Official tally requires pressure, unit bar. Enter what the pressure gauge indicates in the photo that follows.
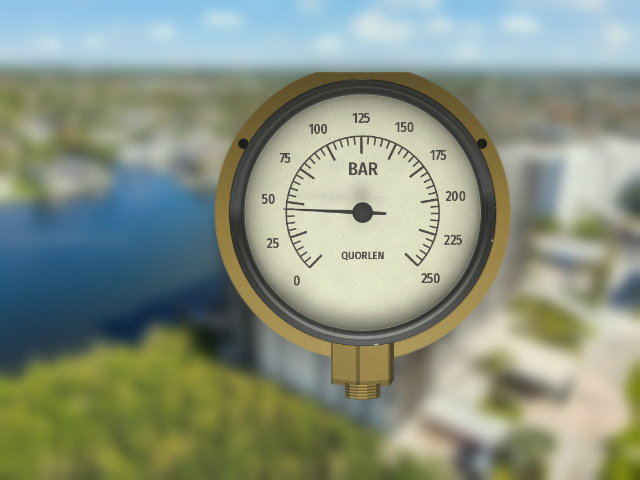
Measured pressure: 45 bar
